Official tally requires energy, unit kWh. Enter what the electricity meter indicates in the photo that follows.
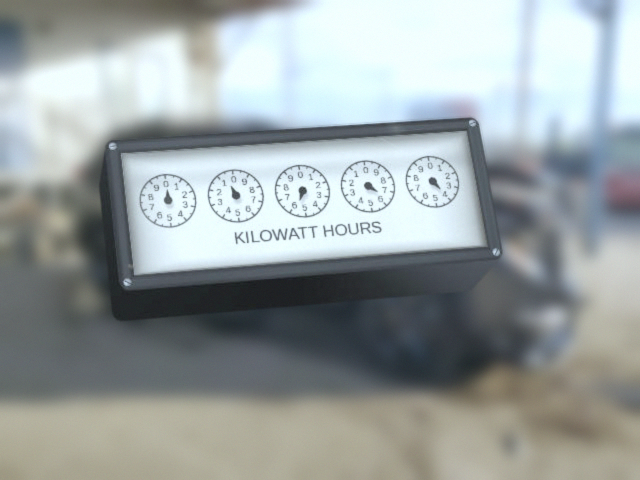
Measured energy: 564 kWh
